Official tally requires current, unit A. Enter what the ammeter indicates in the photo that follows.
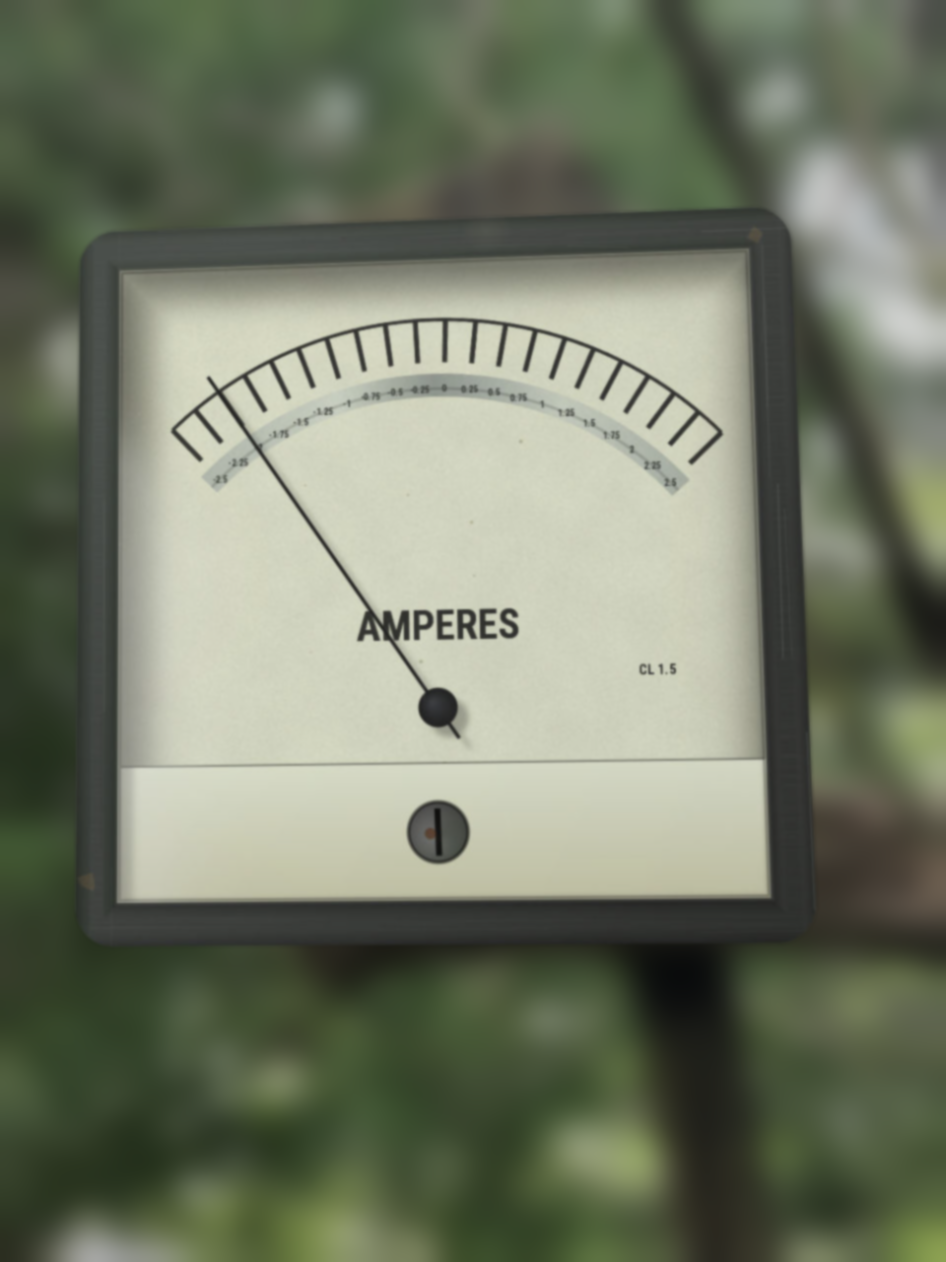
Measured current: -2 A
